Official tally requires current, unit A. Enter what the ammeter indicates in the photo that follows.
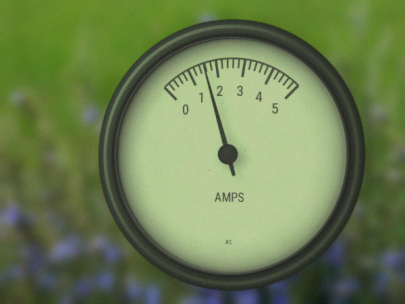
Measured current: 1.6 A
